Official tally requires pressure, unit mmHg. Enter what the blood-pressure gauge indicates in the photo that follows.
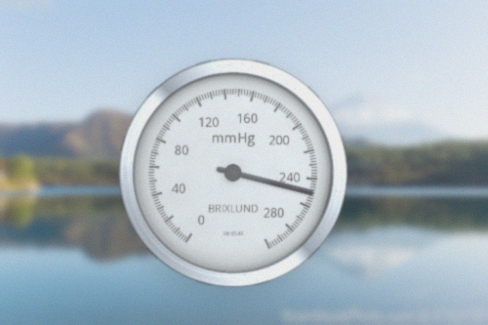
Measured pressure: 250 mmHg
